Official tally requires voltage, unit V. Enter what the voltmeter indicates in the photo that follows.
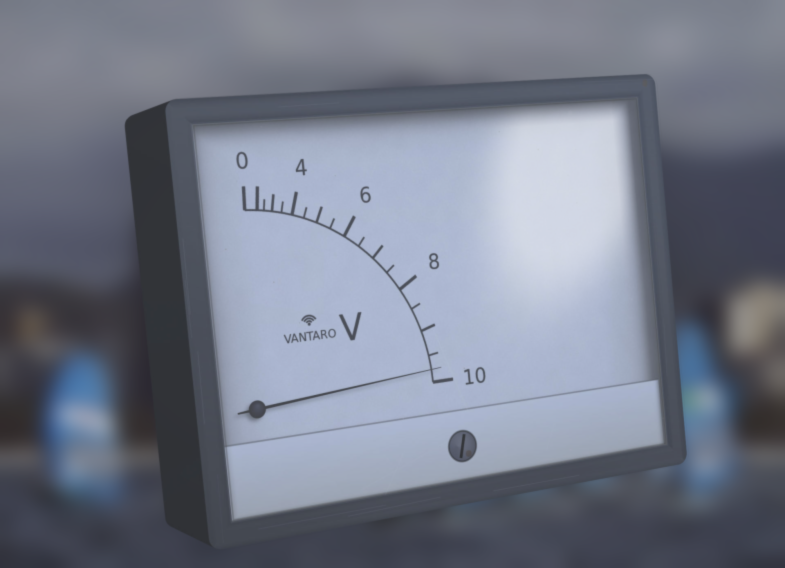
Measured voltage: 9.75 V
